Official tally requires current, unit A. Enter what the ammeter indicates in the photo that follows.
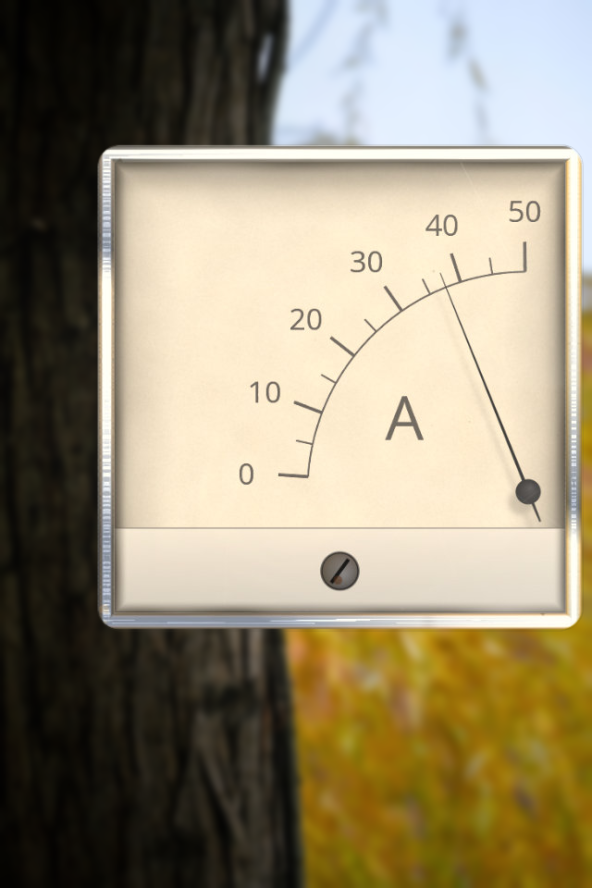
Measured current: 37.5 A
